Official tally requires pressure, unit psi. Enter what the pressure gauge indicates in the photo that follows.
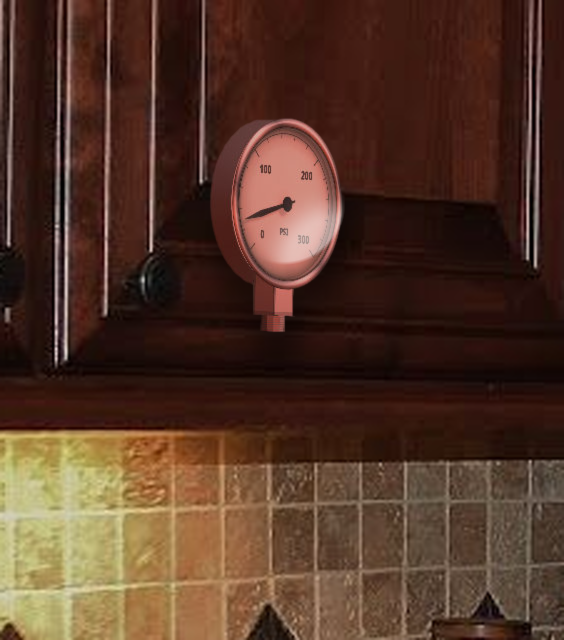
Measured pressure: 30 psi
